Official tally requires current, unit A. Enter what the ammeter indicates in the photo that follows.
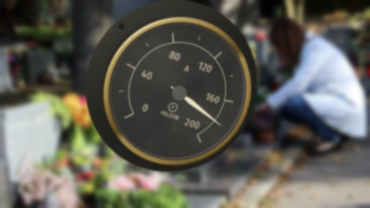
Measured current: 180 A
